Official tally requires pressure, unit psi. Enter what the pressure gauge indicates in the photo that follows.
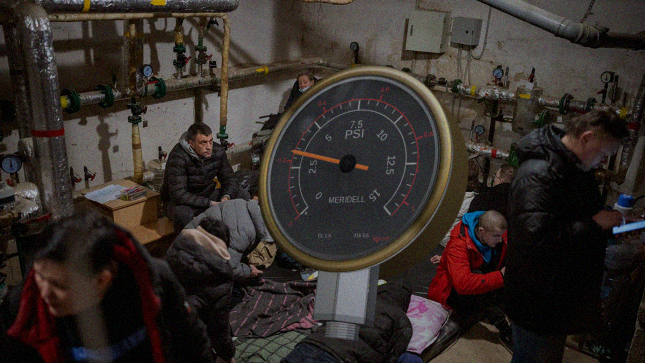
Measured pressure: 3.25 psi
